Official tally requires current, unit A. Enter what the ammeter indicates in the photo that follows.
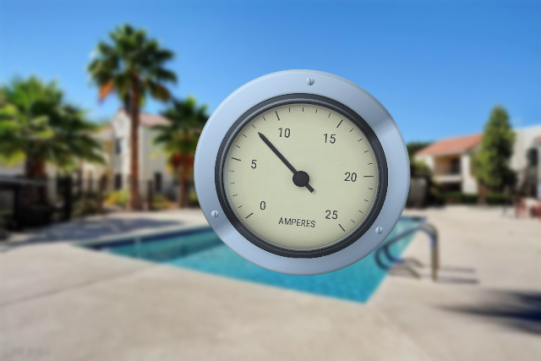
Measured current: 8 A
